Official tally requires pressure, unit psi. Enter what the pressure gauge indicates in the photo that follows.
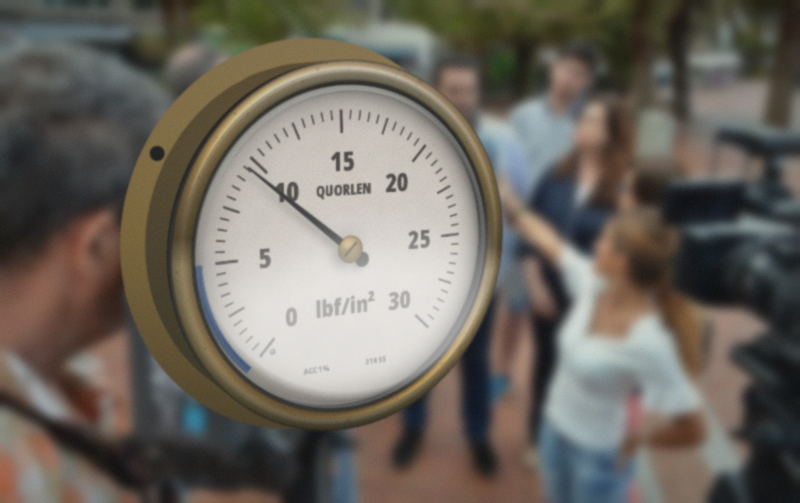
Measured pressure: 9.5 psi
